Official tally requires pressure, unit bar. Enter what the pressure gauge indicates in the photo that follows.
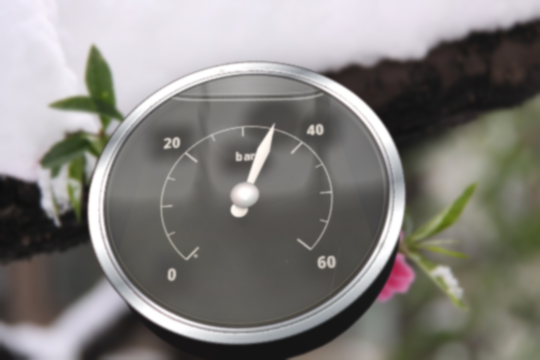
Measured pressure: 35 bar
